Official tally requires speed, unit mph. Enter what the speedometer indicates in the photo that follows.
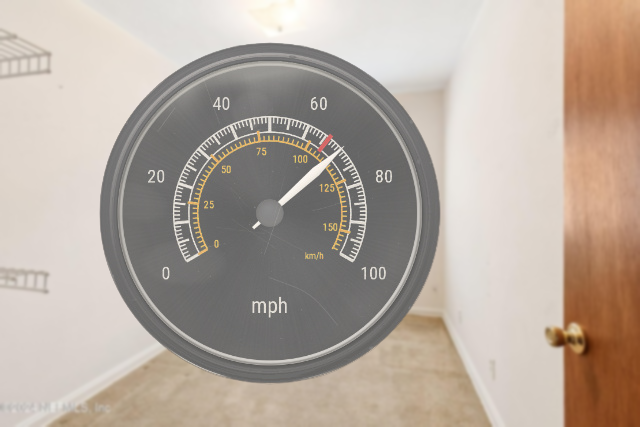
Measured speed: 70 mph
